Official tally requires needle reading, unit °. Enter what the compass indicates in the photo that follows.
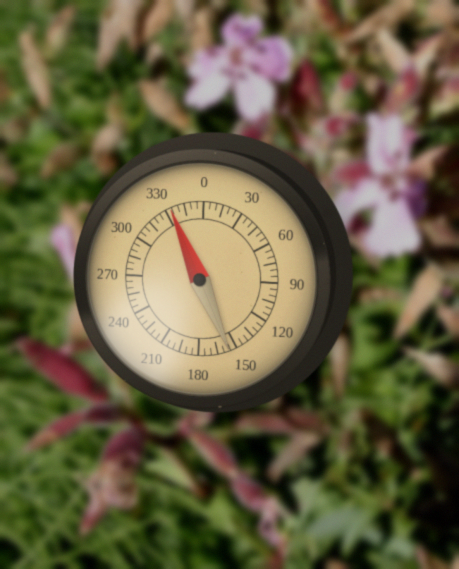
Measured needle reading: 335 °
